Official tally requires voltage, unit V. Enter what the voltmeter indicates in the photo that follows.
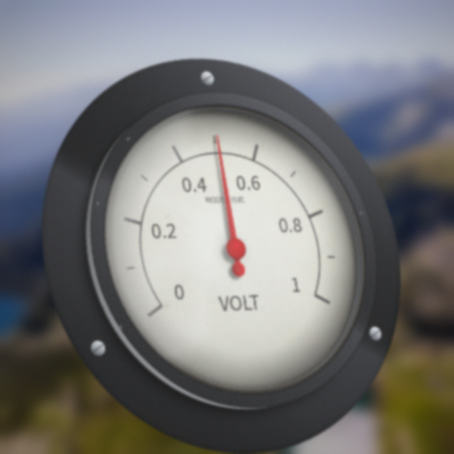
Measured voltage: 0.5 V
